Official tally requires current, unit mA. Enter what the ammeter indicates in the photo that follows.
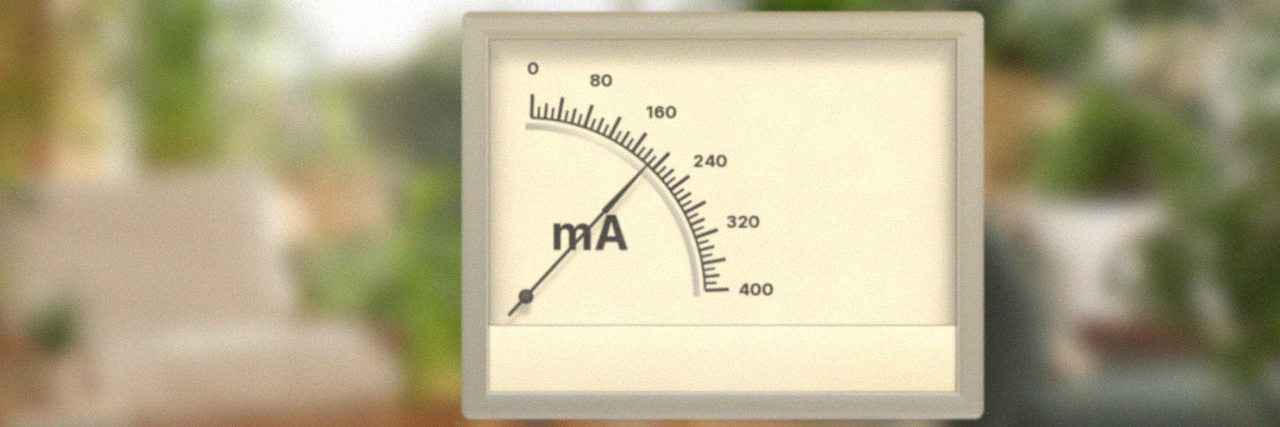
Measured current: 190 mA
